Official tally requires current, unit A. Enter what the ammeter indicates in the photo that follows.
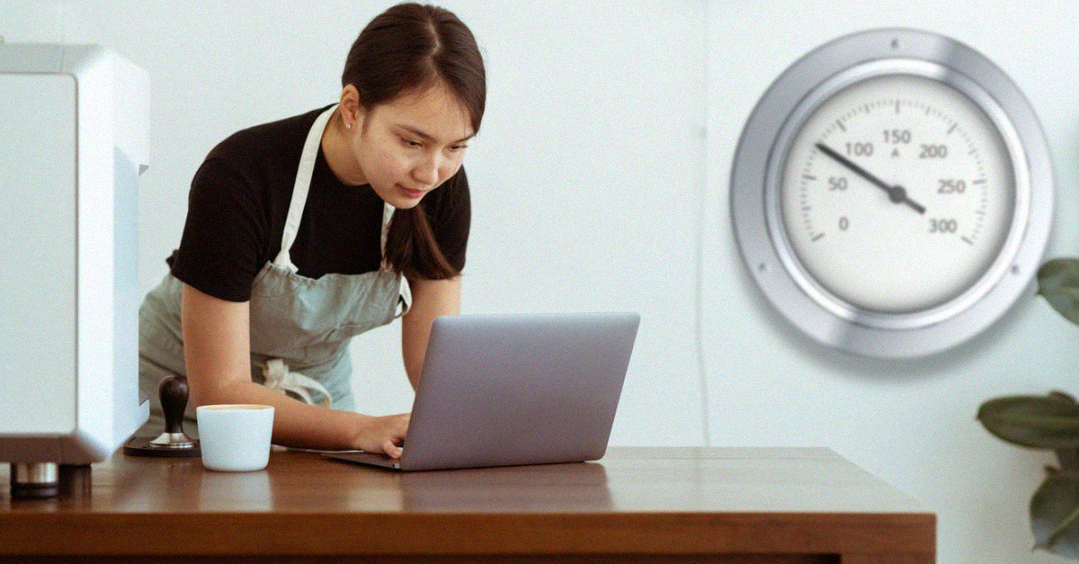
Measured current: 75 A
